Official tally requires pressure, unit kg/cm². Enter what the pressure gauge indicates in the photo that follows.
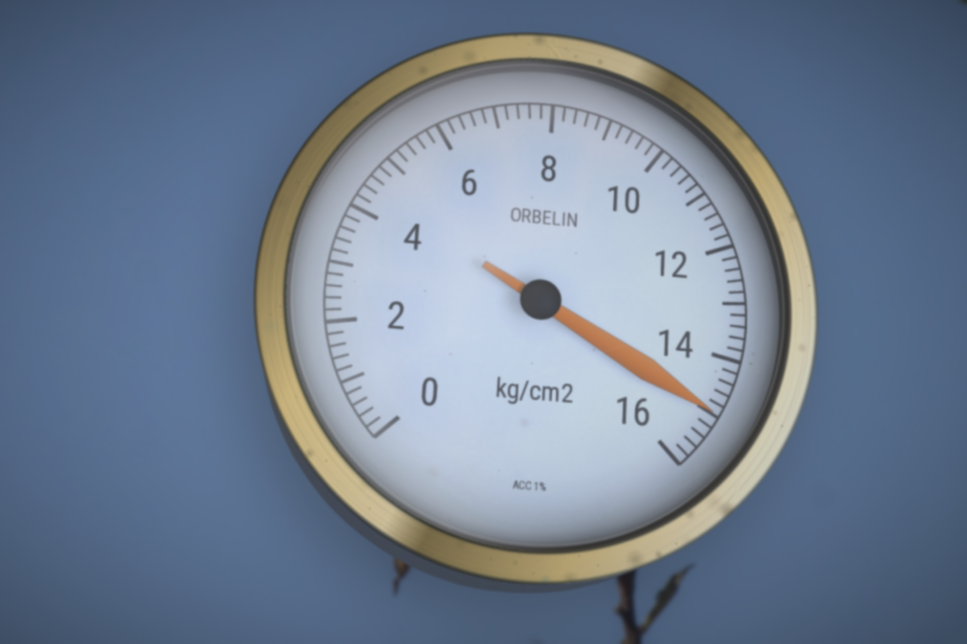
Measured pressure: 15 kg/cm²
